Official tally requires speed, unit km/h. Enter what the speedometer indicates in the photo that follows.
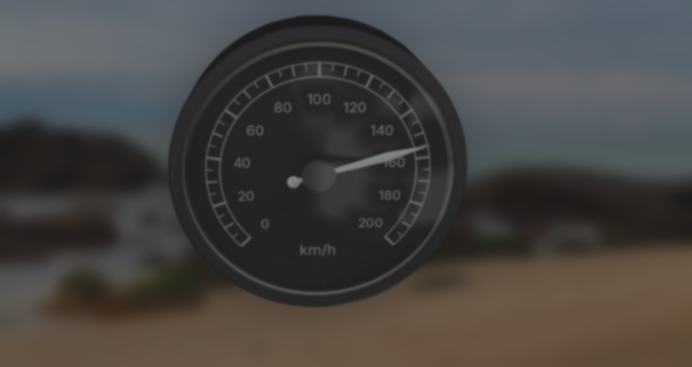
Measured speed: 155 km/h
